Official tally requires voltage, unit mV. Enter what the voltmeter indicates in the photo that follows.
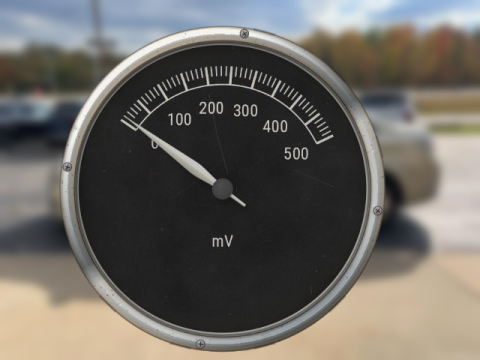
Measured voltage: 10 mV
